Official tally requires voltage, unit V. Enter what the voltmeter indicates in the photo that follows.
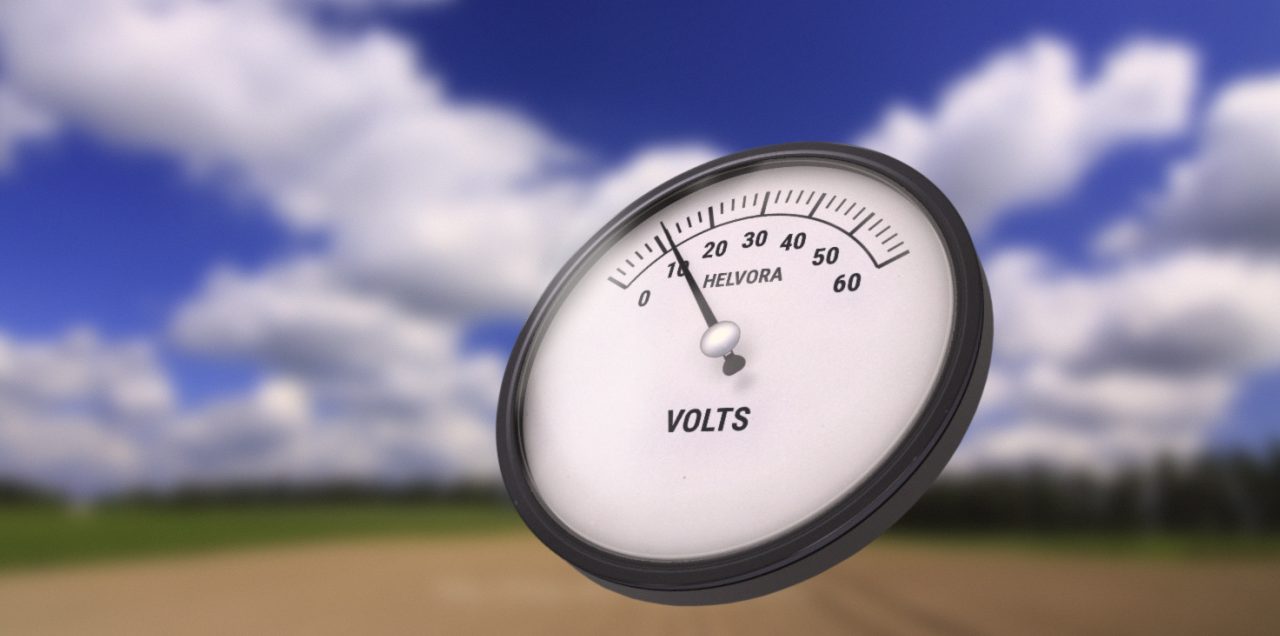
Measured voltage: 12 V
